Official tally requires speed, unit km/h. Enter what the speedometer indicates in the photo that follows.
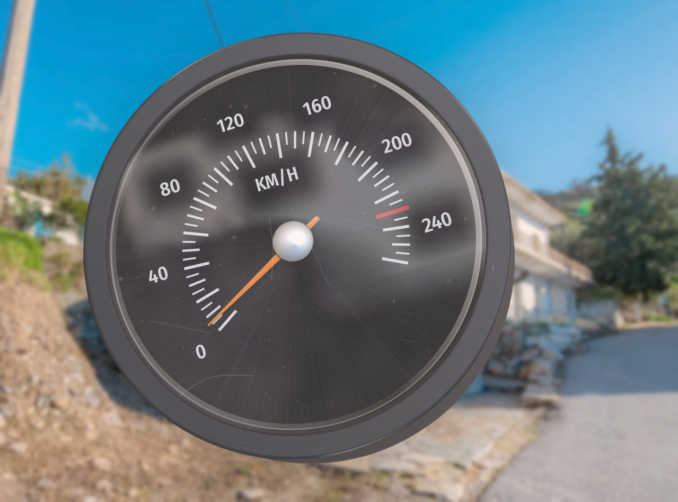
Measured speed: 5 km/h
